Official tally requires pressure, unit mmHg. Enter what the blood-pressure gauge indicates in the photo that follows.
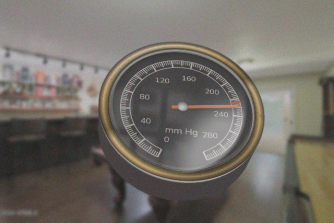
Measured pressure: 230 mmHg
